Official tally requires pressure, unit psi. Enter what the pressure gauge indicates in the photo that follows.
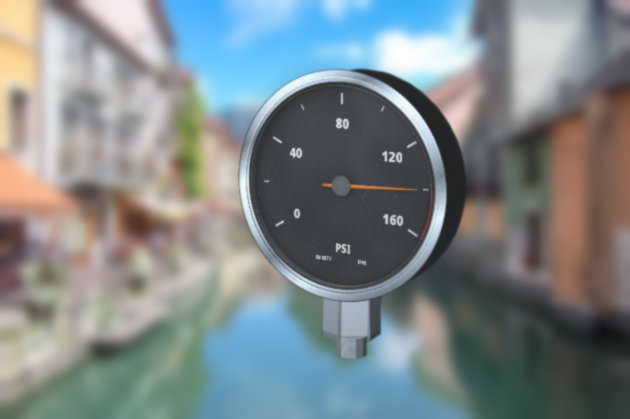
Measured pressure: 140 psi
